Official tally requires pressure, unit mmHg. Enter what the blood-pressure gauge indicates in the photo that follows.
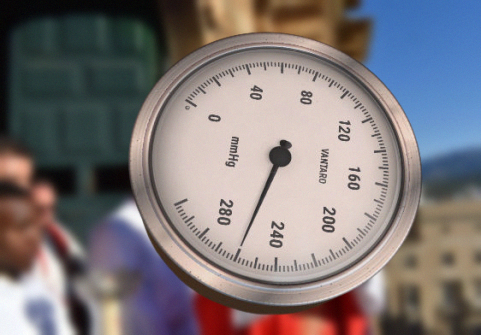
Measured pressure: 260 mmHg
